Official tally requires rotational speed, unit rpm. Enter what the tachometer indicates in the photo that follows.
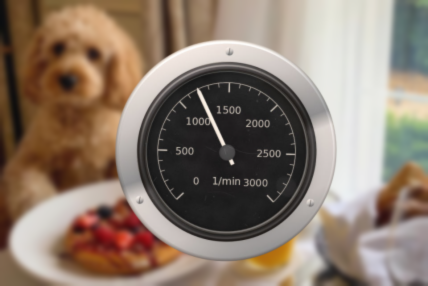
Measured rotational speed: 1200 rpm
